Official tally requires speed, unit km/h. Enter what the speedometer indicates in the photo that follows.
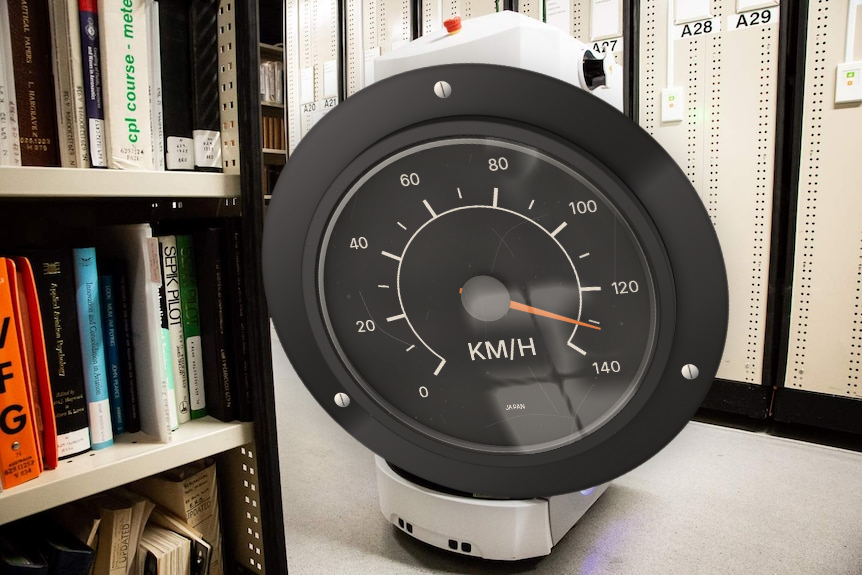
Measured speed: 130 km/h
